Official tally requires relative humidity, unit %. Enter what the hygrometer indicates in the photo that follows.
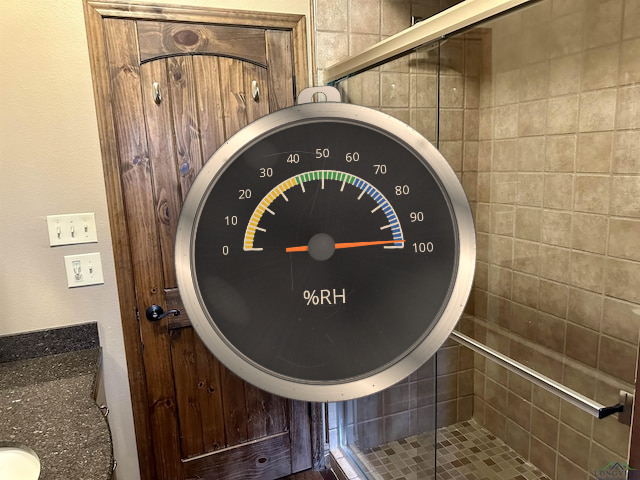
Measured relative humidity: 98 %
